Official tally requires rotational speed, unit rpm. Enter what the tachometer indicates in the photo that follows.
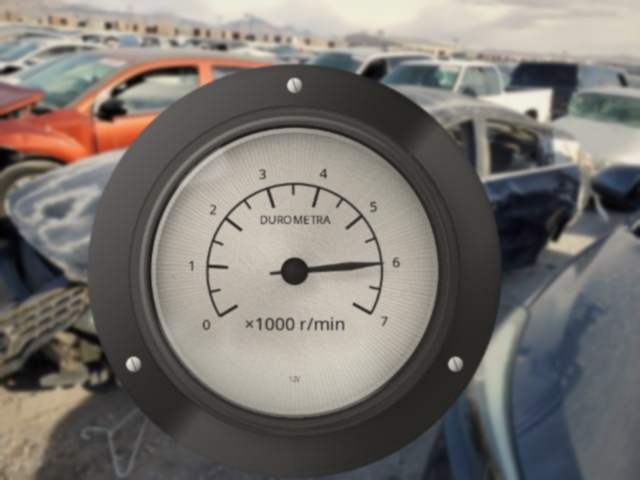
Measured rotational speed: 6000 rpm
